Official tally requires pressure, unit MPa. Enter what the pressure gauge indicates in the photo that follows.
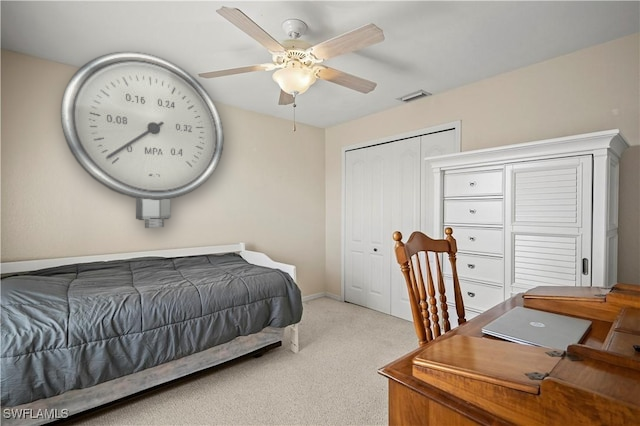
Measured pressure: 0.01 MPa
